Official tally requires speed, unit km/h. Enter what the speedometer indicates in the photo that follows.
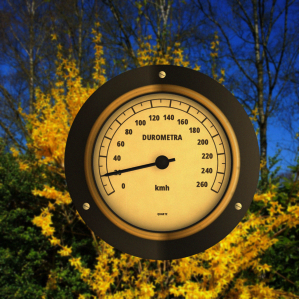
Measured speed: 20 km/h
